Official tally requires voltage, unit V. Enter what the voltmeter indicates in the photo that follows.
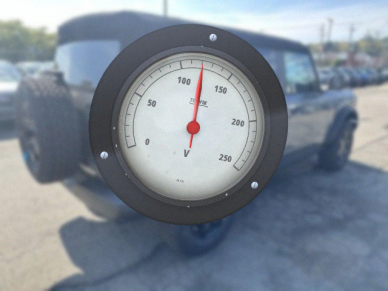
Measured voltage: 120 V
